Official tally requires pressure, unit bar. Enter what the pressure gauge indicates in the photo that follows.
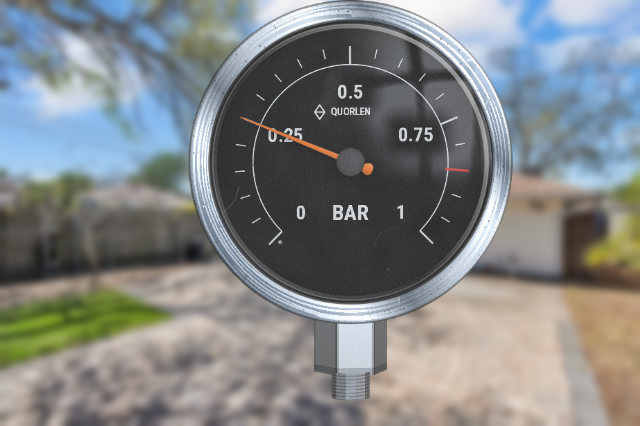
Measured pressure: 0.25 bar
